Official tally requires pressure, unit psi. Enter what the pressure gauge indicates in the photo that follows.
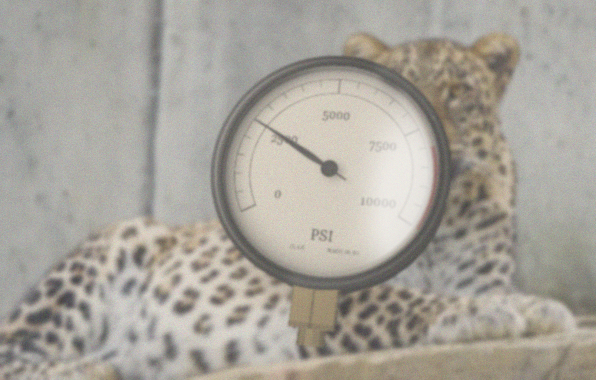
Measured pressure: 2500 psi
